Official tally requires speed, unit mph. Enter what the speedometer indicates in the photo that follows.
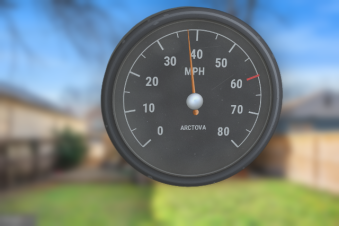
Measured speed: 37.5 mph
